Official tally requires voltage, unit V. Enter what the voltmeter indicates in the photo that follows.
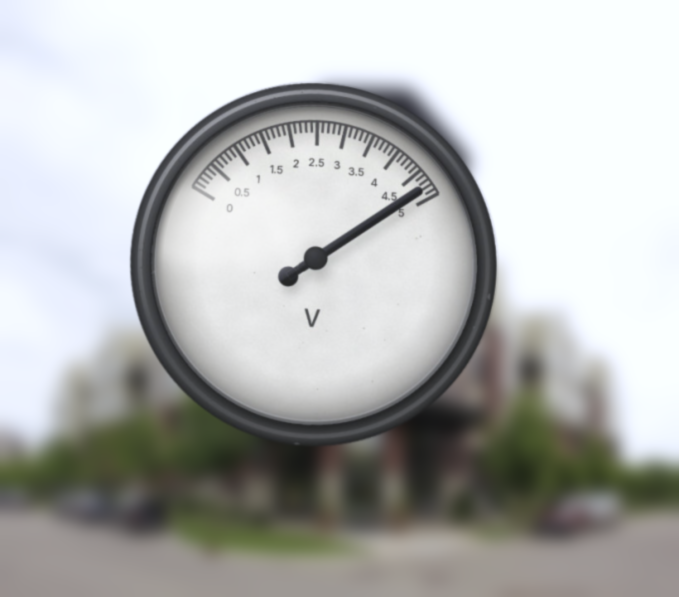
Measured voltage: 4.8 V
